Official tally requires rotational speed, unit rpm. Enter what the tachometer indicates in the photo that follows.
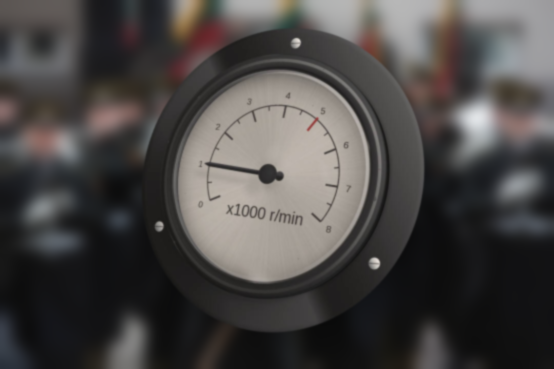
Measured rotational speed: 1000 rpm
